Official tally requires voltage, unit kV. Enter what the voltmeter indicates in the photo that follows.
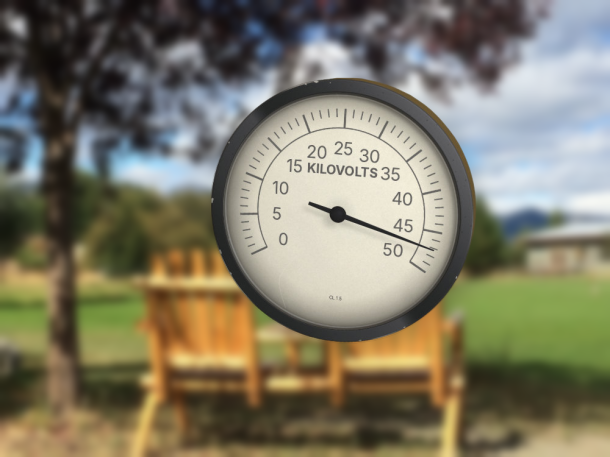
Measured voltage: 47 kV
